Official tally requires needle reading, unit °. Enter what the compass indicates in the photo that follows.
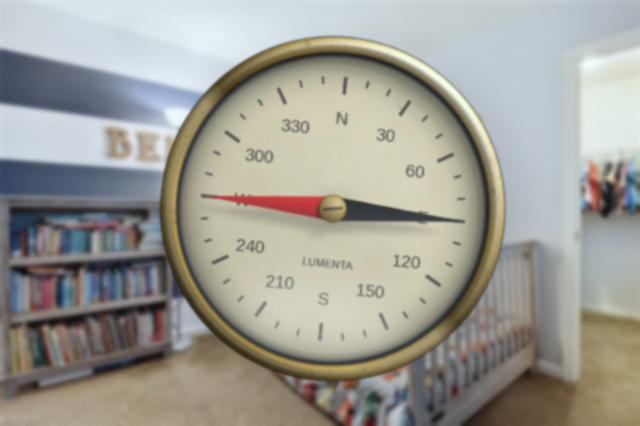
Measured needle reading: 270 °
